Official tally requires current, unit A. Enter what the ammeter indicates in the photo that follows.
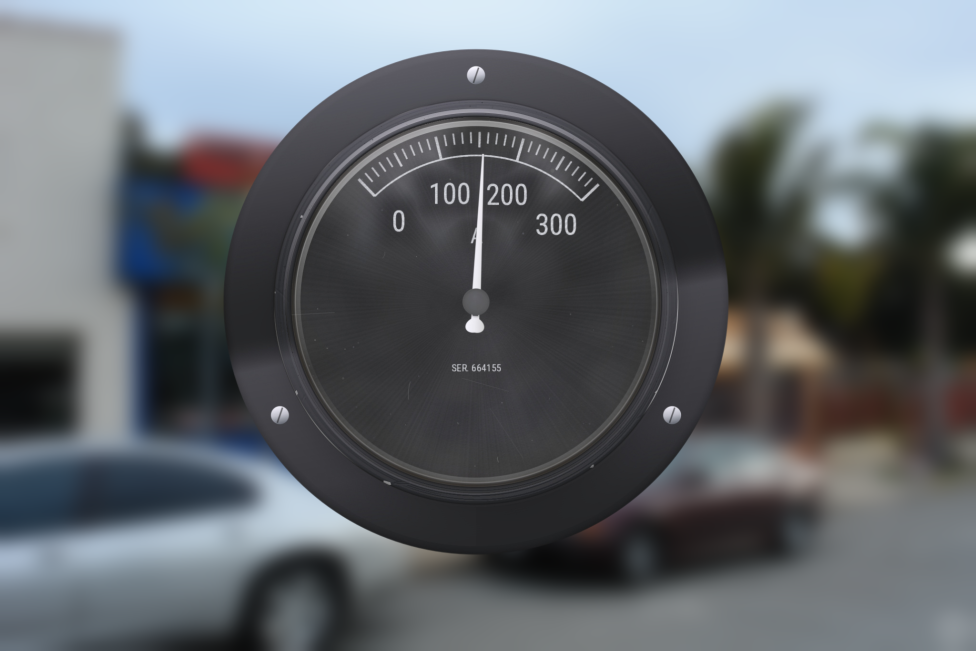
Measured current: 155 A
